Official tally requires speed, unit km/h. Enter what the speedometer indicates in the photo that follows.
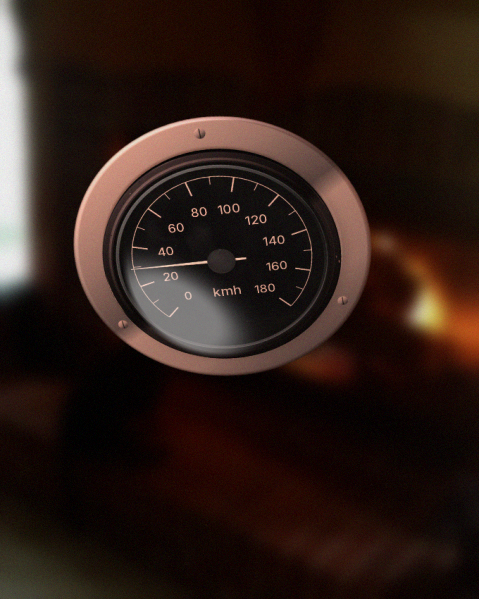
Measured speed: 30 km/h
